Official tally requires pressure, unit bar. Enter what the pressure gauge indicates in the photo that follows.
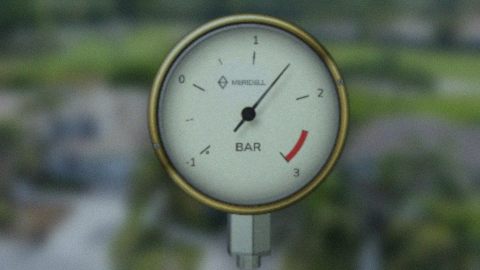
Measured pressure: 1.5 bar
